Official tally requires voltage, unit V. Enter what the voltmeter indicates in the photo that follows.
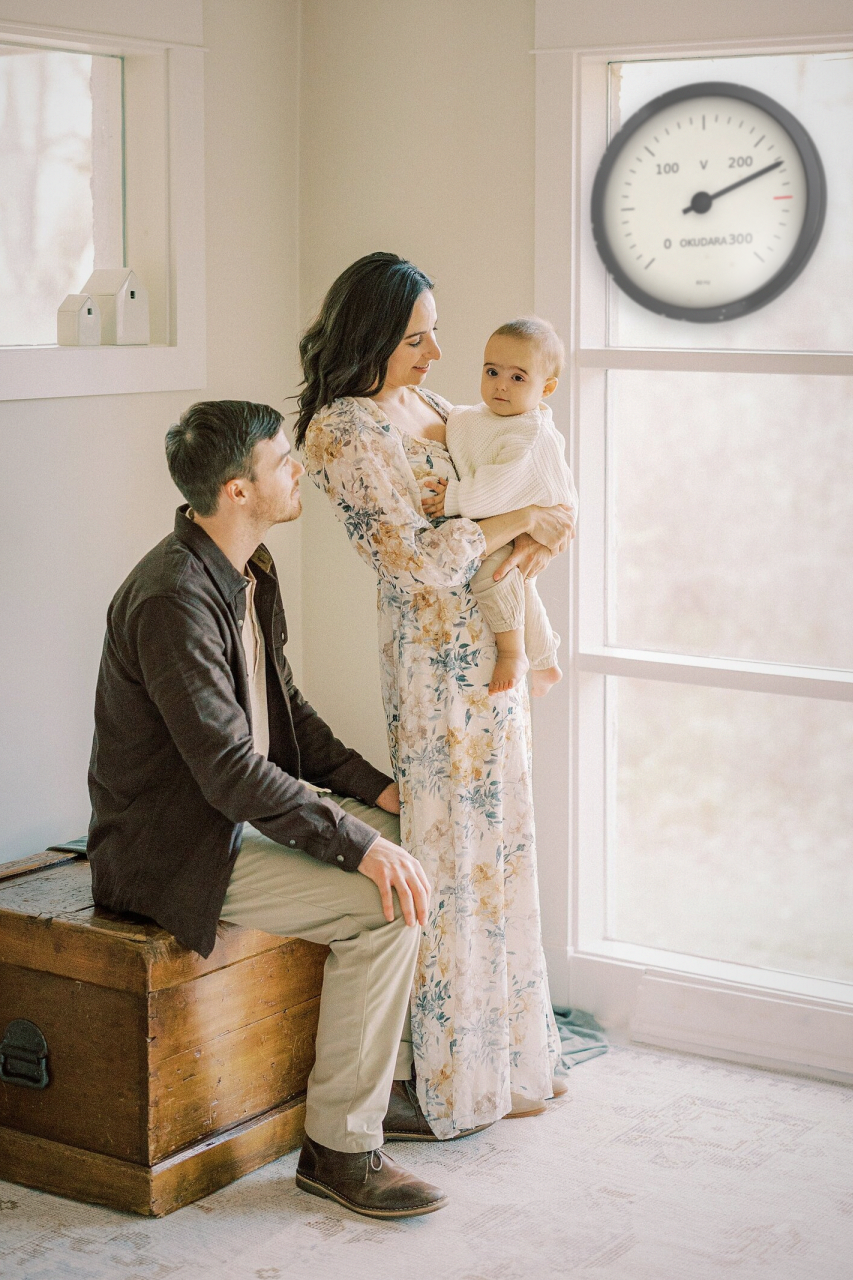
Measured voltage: 225 V
